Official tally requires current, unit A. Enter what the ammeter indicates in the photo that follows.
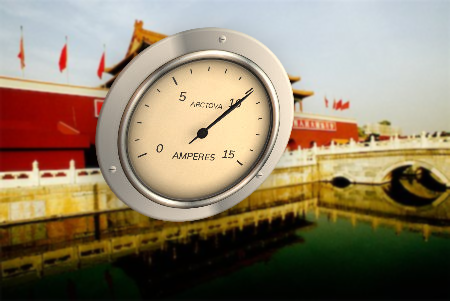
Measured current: 10 A
